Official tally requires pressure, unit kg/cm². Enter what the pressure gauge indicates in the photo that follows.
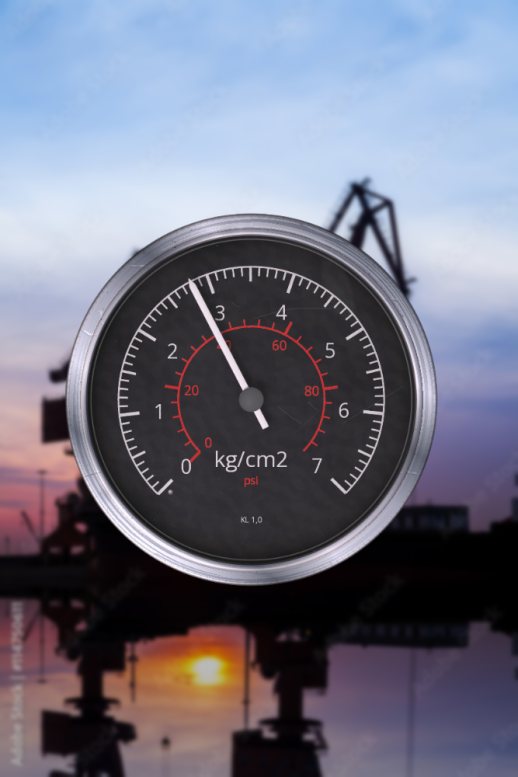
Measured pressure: 2.8 kg/cm²
